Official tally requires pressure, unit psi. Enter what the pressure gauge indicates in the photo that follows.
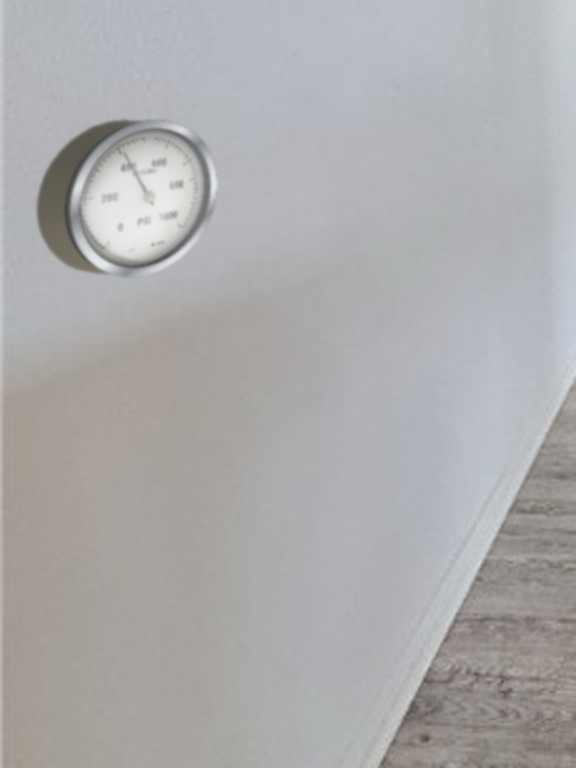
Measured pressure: 400 psi
